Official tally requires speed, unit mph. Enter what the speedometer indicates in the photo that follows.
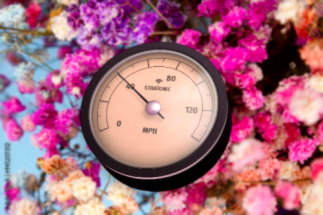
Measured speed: 40 mph
